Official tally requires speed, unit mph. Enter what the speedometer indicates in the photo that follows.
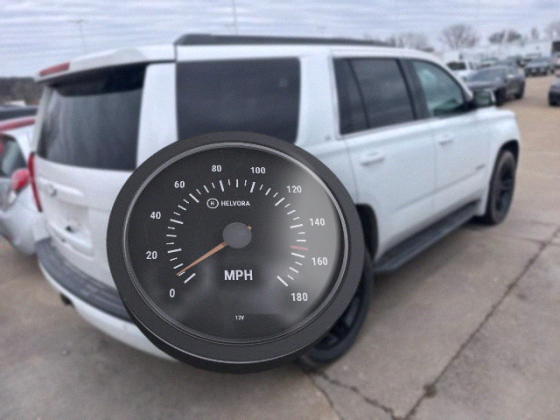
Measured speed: 5 mph
